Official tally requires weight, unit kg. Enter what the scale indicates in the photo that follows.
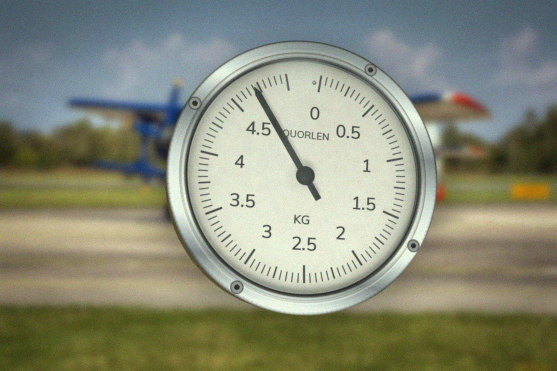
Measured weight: 4.7 kg
